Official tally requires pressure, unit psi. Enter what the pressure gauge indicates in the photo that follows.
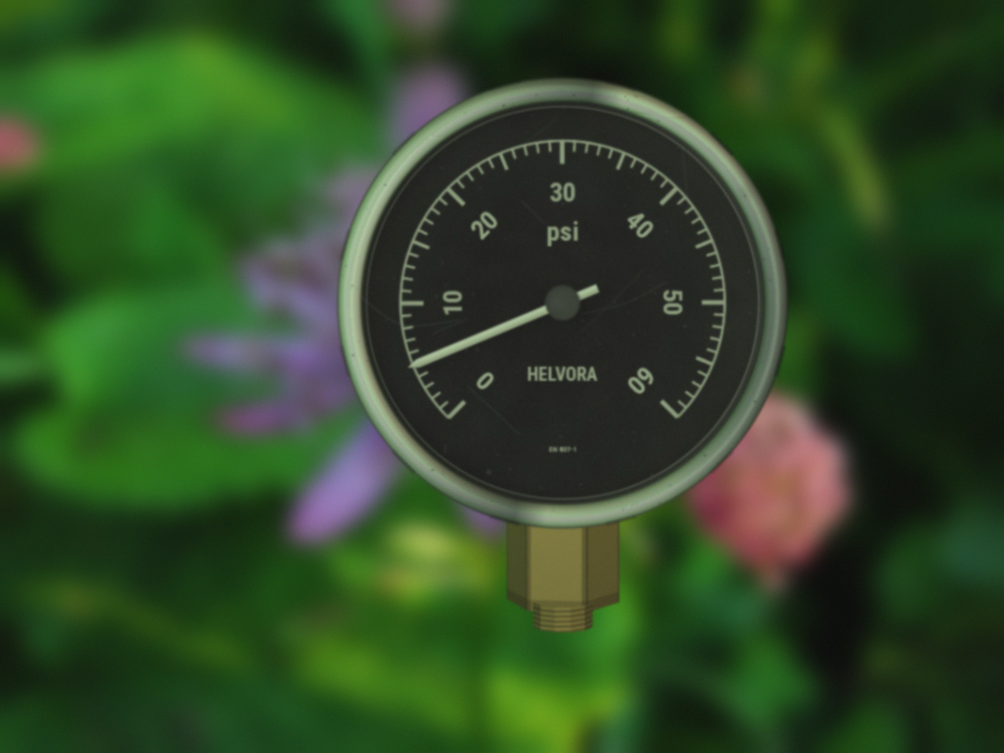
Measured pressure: 5 psi
